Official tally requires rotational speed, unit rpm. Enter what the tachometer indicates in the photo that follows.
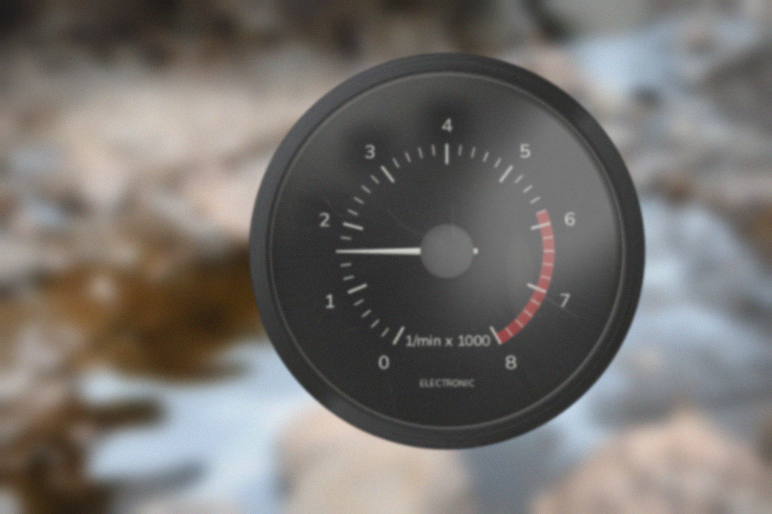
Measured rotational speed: 1600 rpm
